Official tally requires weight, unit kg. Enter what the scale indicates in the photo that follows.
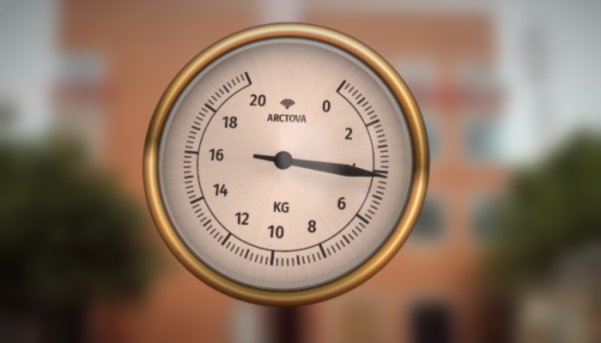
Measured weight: 4.2 kg
